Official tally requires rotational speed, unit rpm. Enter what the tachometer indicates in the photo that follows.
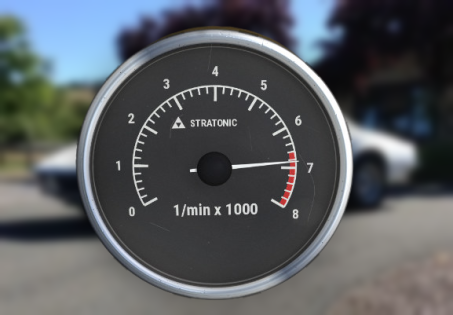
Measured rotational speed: 6800 rpm
